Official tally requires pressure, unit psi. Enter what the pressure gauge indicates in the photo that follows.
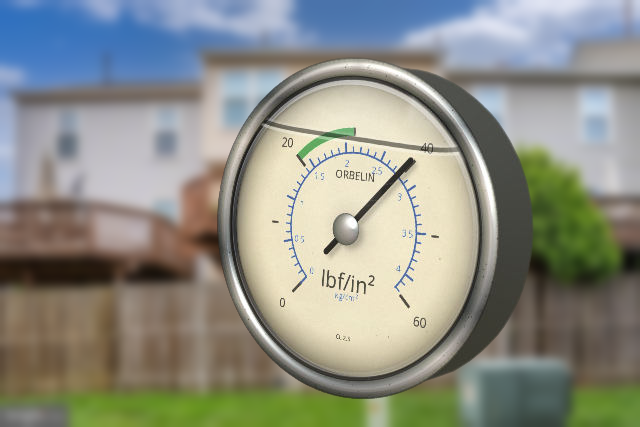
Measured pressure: 40 psi
